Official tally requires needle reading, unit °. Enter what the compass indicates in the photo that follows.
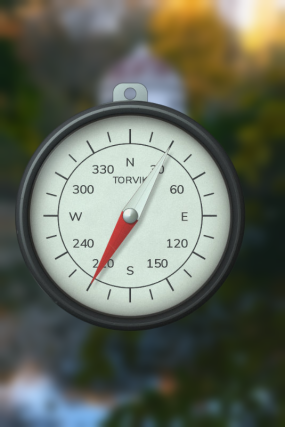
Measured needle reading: 210 °
